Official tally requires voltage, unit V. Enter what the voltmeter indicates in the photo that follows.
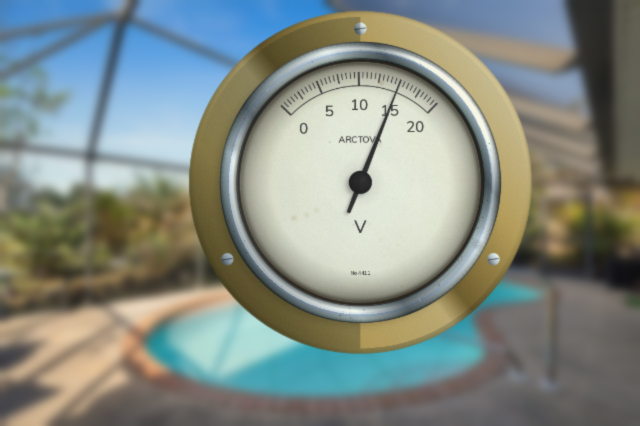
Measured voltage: 15 V
